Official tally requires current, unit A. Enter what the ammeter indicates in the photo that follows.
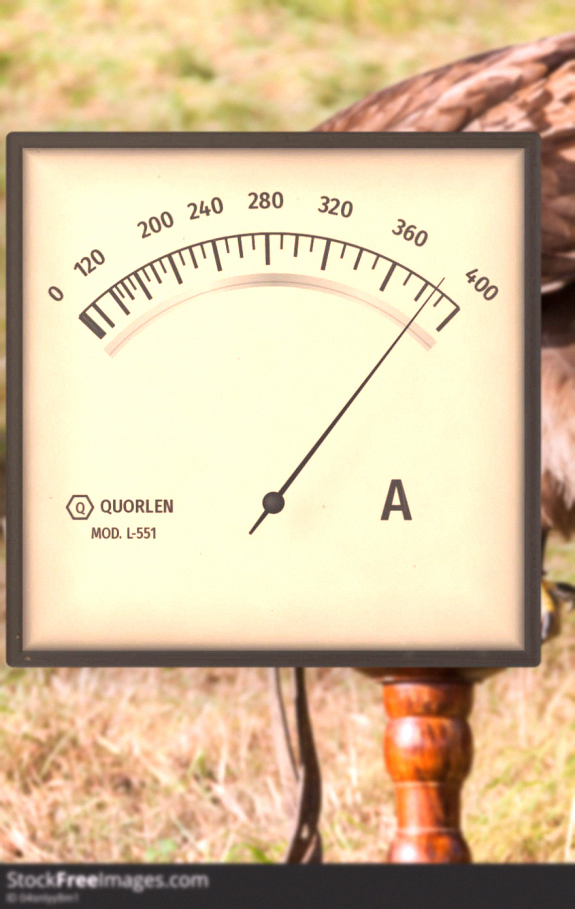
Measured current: 385 A
